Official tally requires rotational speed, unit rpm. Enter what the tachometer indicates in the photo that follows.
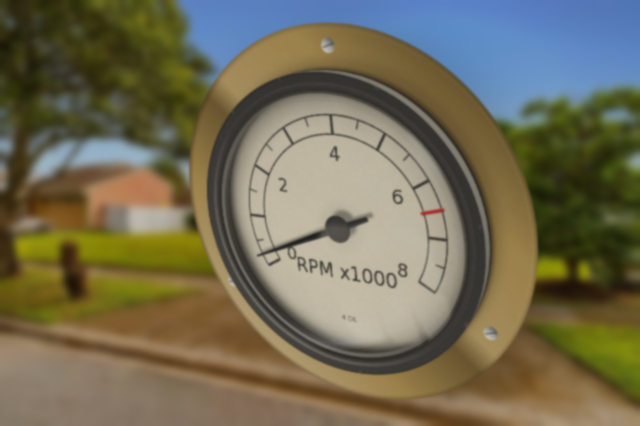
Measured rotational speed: 250 rpm
